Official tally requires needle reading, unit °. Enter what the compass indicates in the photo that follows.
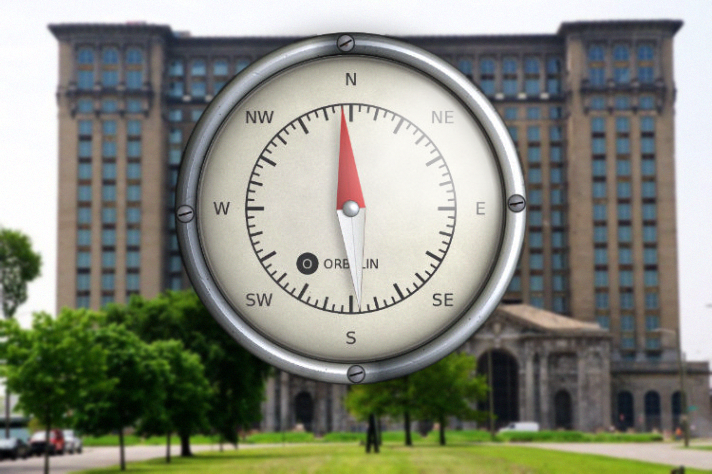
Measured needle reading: 355 °
